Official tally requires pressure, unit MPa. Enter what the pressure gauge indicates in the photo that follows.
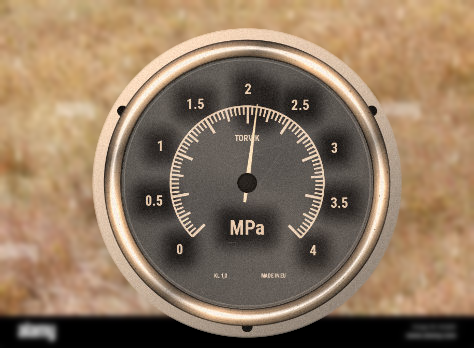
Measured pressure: 2.1 MPa
